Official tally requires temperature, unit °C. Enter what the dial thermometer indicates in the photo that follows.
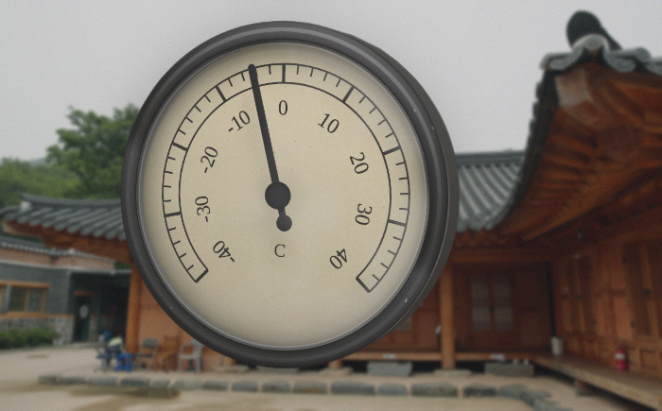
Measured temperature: -4 °C
